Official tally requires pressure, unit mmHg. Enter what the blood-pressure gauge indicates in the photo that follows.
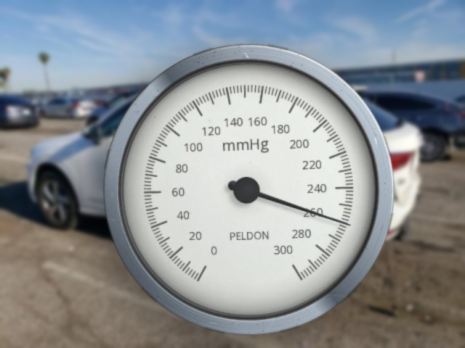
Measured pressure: 260 mmHg
